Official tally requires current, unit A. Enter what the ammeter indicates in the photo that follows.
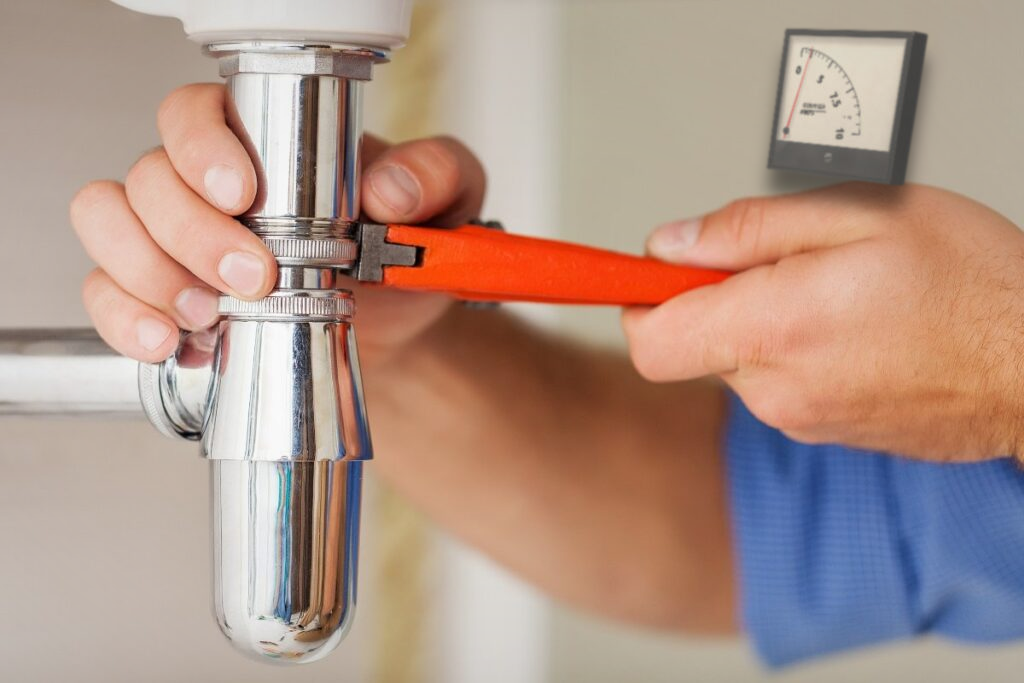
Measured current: 2.5 A
